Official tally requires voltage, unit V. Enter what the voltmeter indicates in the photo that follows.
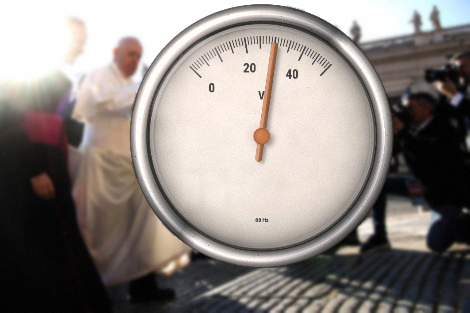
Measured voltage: 30 V
